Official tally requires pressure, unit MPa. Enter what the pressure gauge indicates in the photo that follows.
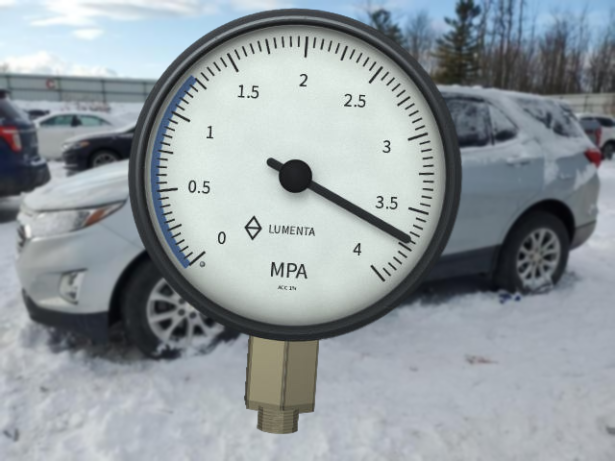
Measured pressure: 3.7 MPa
